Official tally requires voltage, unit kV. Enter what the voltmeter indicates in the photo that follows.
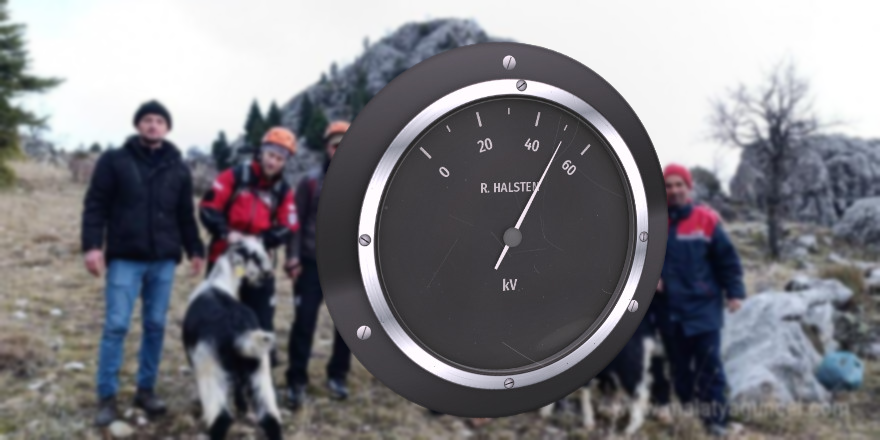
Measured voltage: 50 kV
